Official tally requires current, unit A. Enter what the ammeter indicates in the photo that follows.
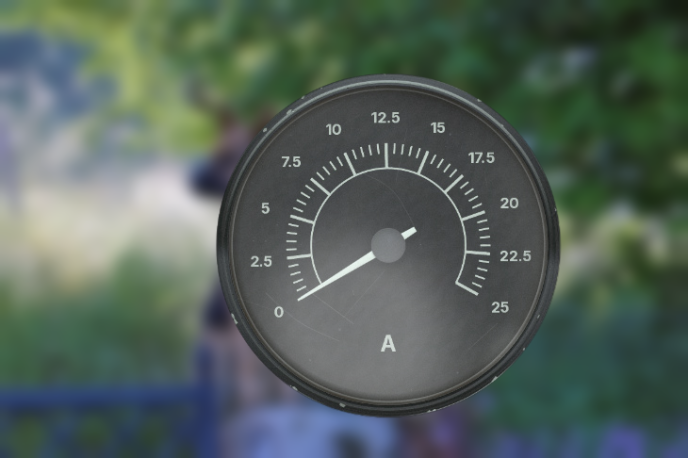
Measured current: 0 A
